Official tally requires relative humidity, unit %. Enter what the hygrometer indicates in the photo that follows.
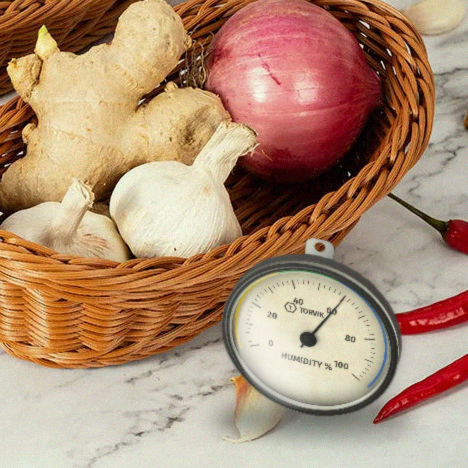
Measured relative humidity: 60 %
